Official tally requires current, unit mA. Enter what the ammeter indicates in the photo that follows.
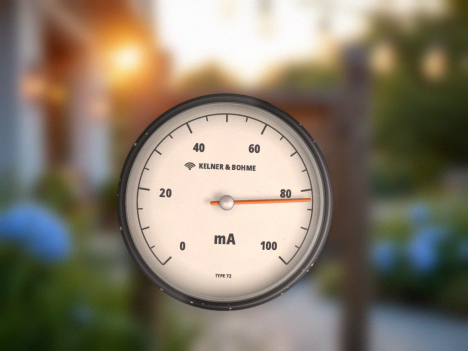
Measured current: 82.5 mA
